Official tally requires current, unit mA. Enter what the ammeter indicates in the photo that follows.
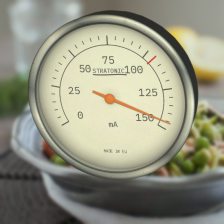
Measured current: 145 mA
